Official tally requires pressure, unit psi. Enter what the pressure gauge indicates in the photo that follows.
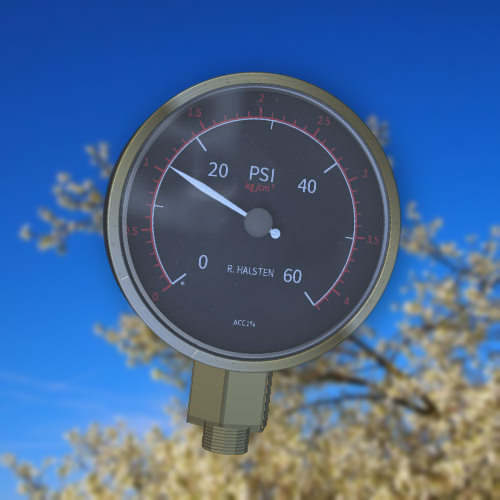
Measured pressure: 15 psi
